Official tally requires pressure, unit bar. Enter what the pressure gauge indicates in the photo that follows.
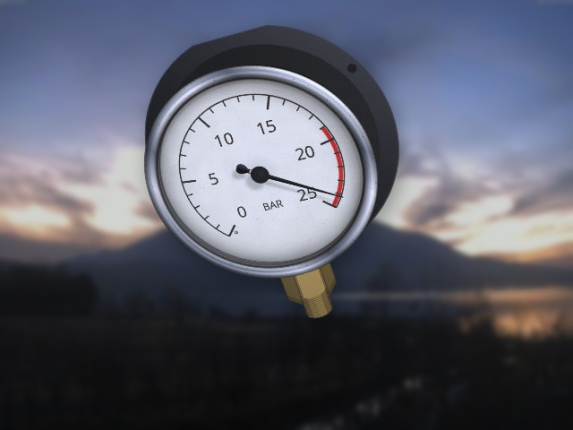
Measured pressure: 24 bar
